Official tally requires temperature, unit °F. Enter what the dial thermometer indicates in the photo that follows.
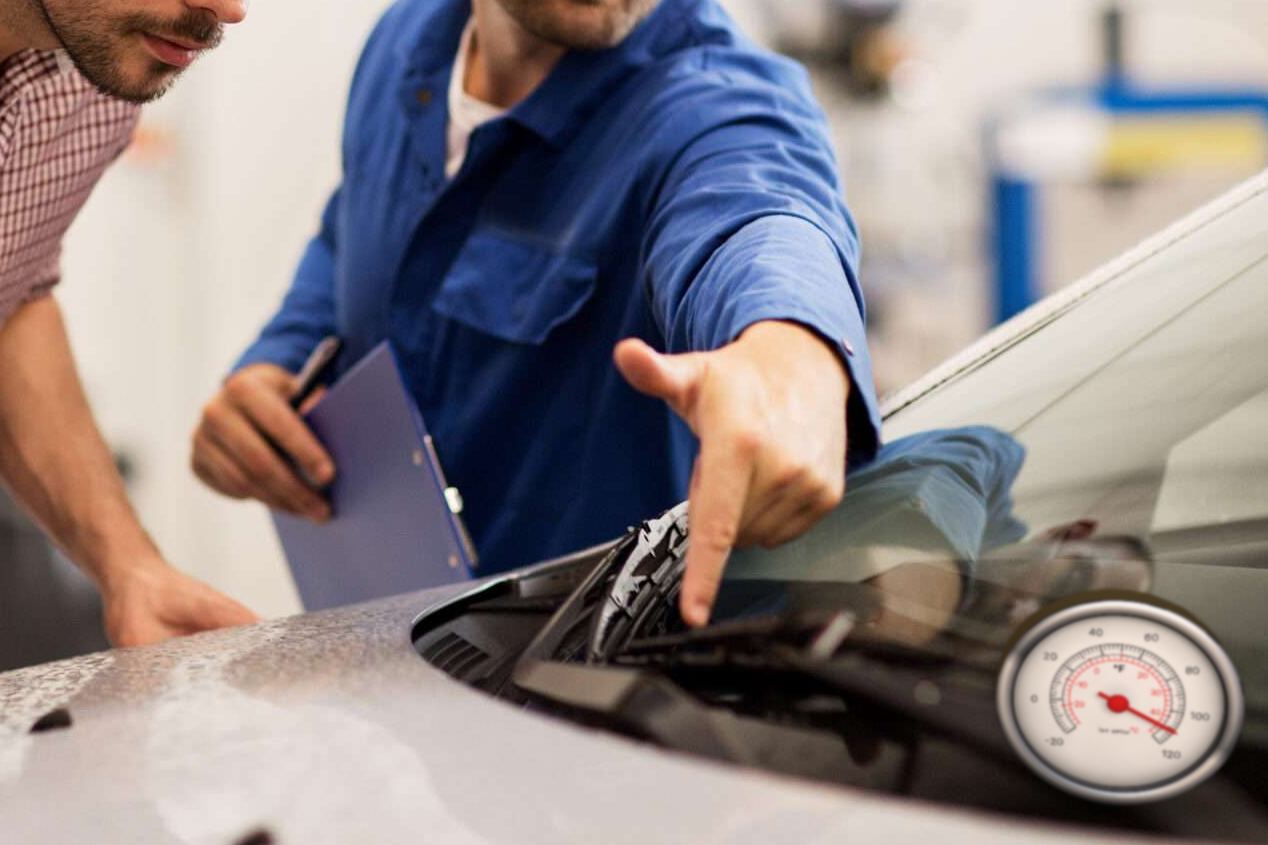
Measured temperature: 110 °F
